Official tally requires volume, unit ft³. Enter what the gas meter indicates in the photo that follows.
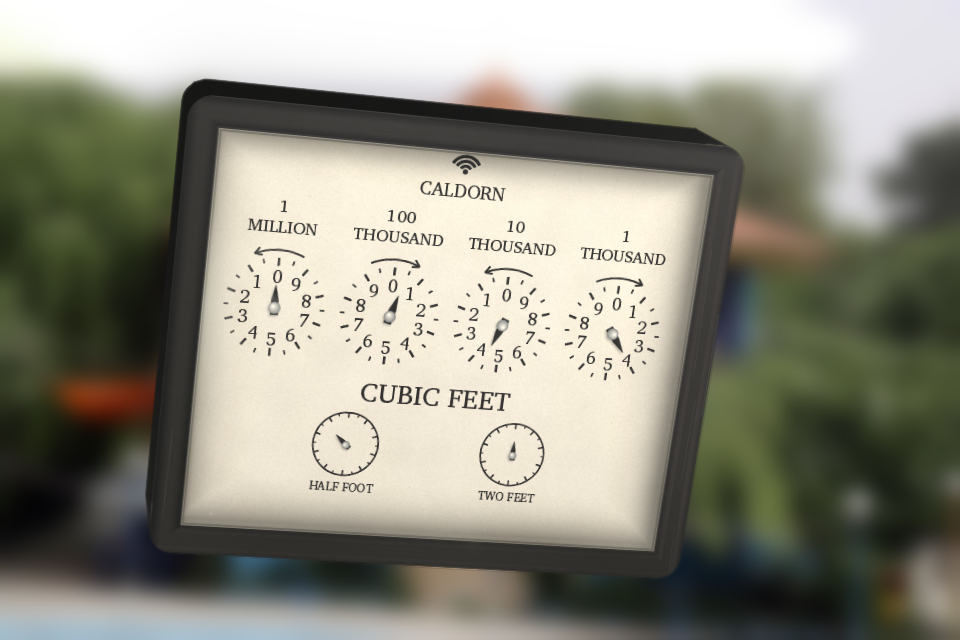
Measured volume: 4400 ft³
